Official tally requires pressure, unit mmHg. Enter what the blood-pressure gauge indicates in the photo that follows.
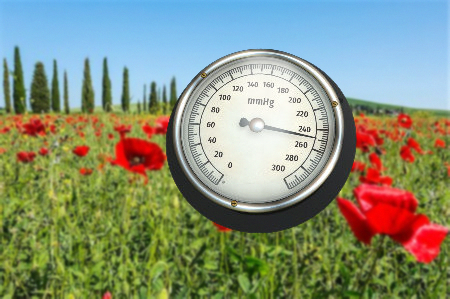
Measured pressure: 250 mmHg
